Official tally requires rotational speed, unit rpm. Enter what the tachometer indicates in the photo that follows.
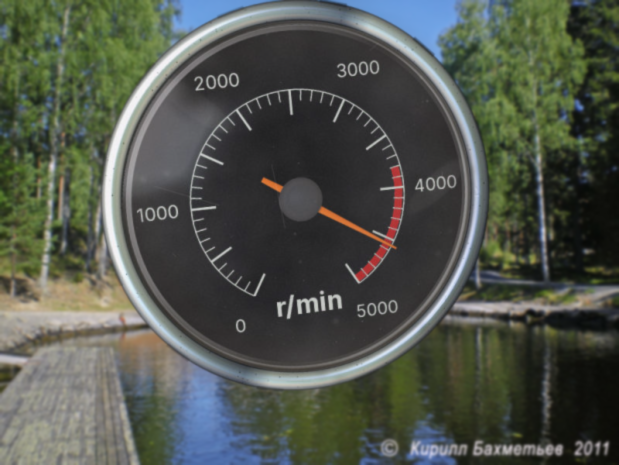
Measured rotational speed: 4550 rpm
